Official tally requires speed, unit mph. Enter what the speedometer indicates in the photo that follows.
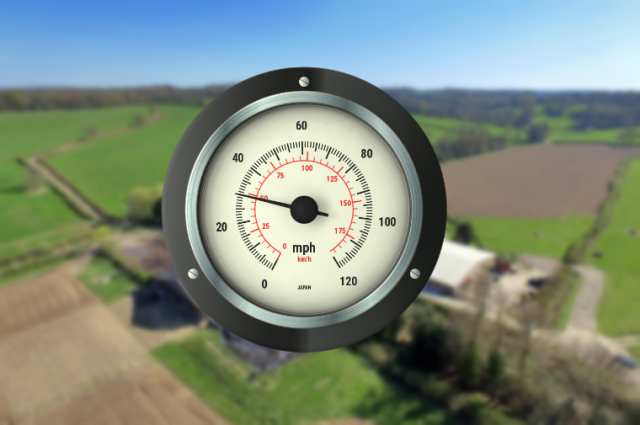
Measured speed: 30 mph
